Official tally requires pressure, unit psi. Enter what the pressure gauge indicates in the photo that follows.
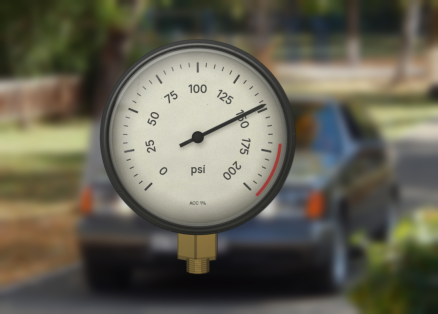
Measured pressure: 147.5 psi
